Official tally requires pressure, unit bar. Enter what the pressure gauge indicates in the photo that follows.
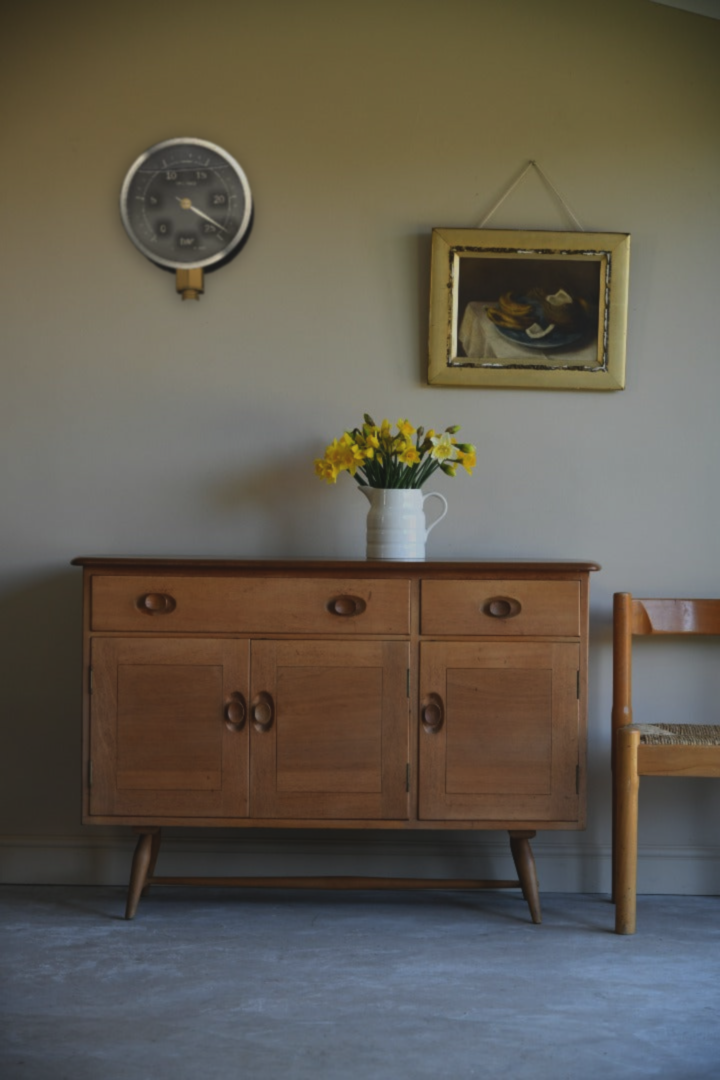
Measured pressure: 24 bar
